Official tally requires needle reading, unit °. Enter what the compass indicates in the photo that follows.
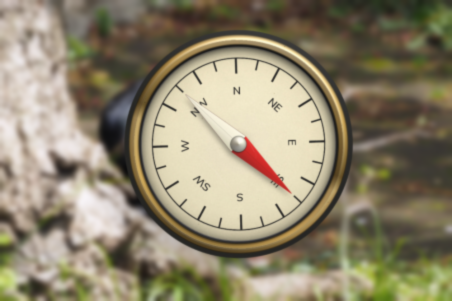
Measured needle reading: 135 °
